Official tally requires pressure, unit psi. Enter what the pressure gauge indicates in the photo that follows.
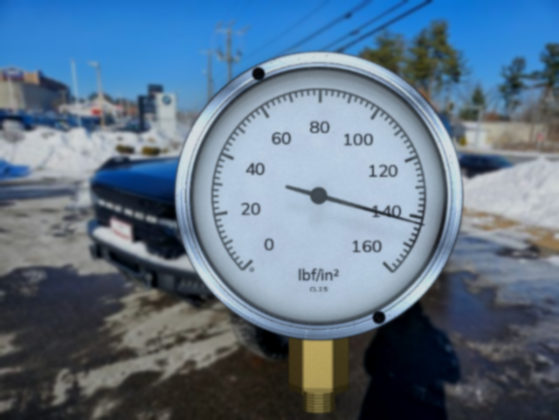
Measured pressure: 142 psi
